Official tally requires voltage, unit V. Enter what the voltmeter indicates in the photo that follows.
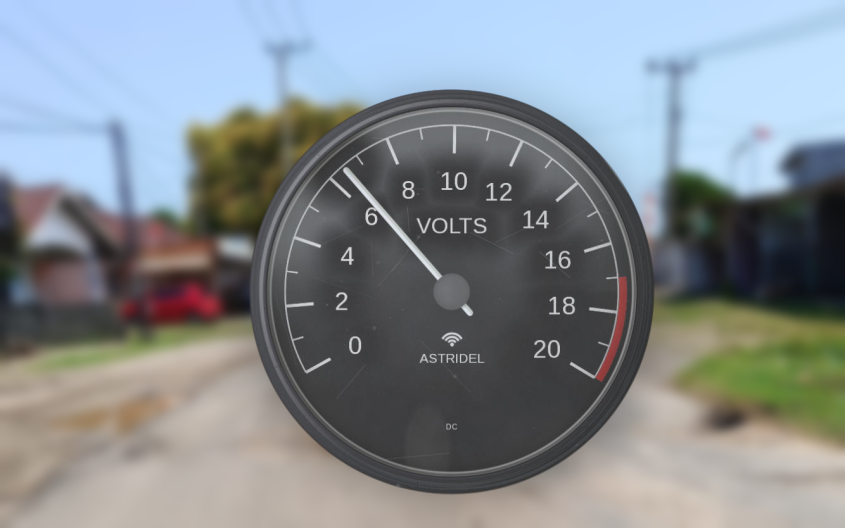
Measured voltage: 6.5 V
